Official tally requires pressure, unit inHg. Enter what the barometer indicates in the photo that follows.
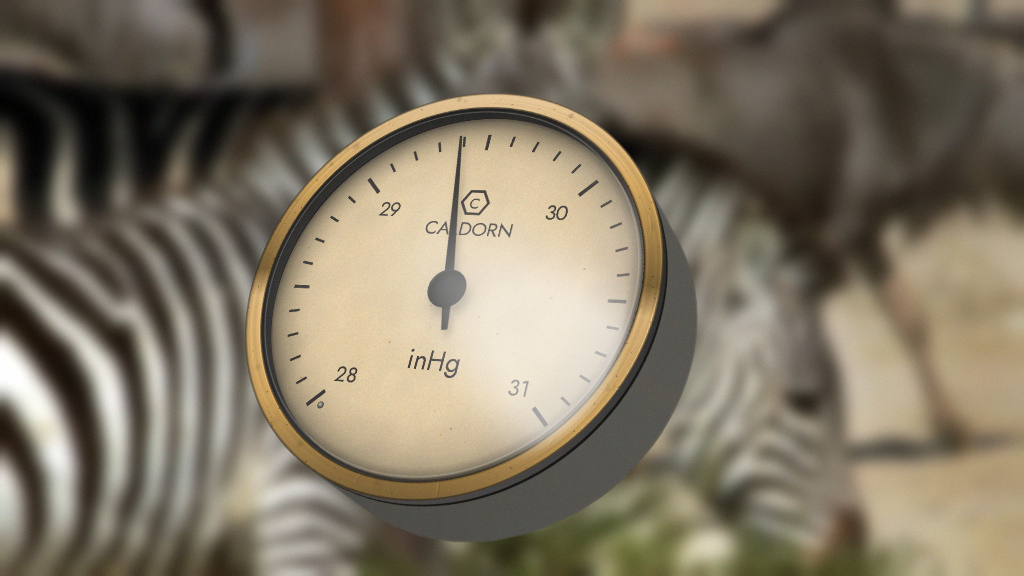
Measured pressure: 29.4 inHg
